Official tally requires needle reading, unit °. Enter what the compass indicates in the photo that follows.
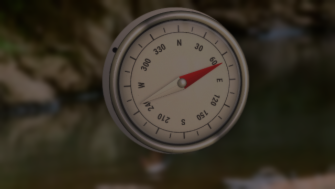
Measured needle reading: 67.5 °
